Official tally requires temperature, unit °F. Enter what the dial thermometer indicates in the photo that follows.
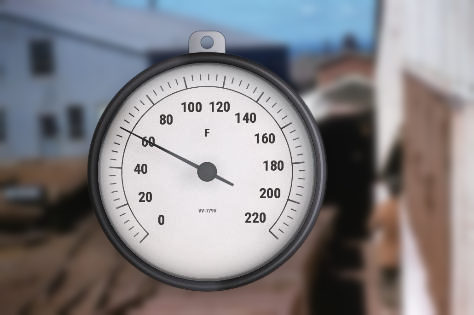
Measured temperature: 60 °F
